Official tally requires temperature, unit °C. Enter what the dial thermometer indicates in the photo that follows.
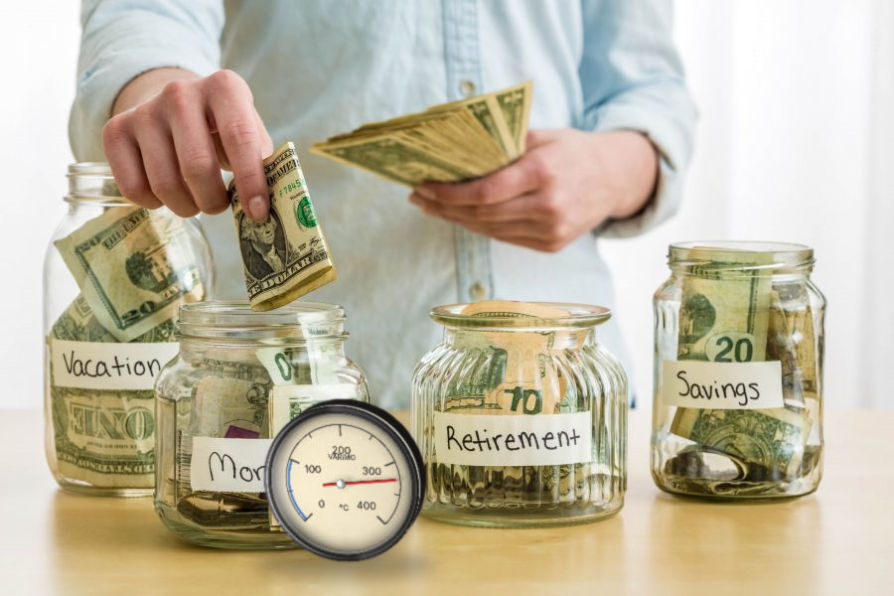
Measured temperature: 325 °C
